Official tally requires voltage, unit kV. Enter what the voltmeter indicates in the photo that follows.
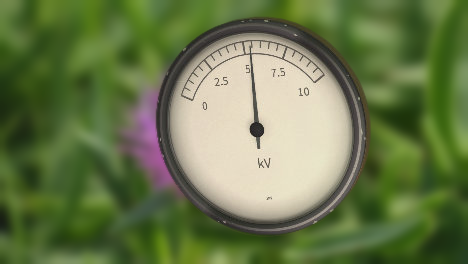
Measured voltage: 5.5 kV
